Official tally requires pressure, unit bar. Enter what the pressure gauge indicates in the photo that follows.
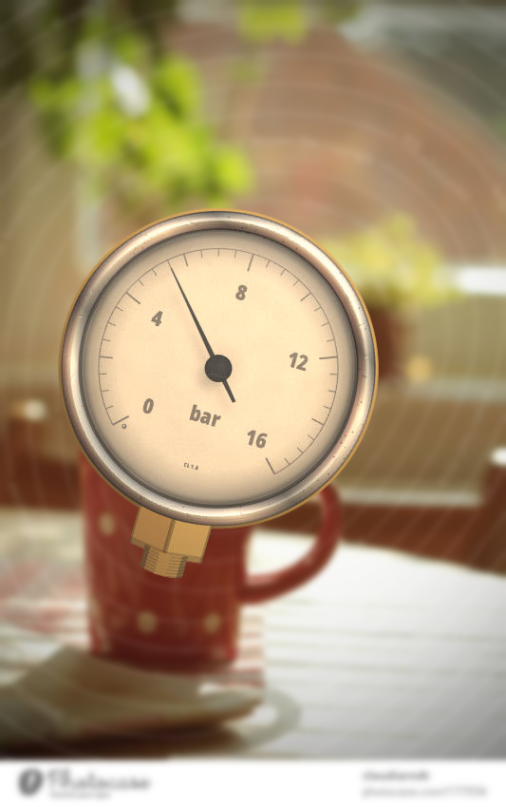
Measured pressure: 5.5 bar
